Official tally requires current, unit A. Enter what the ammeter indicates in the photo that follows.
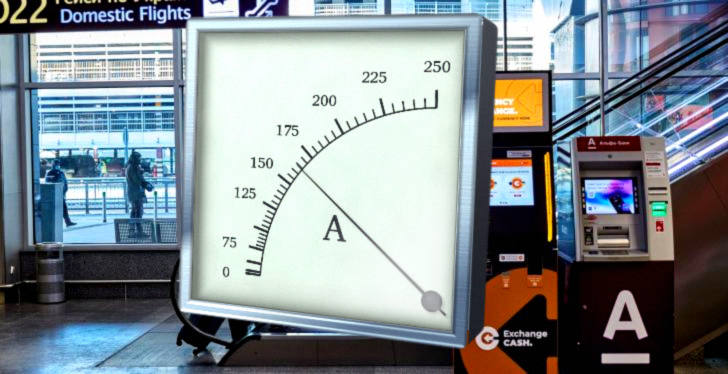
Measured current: 165 A
